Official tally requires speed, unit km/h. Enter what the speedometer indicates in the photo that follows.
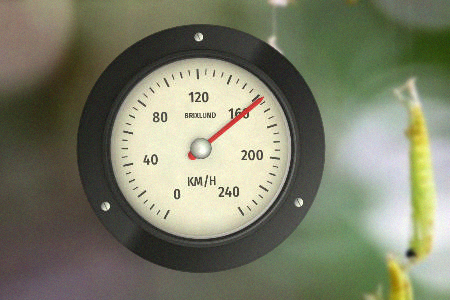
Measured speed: 162.5 km/h
